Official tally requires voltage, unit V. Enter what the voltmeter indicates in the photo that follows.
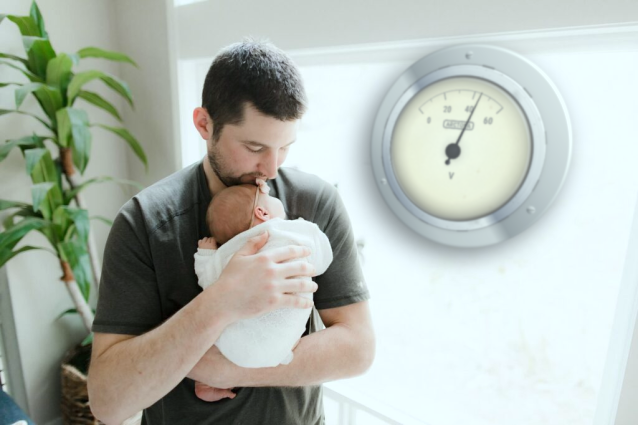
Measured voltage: 45 V
